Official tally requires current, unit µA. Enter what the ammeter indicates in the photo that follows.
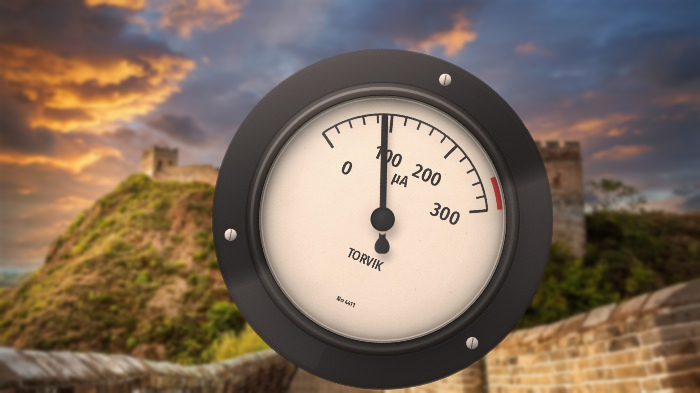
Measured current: 90 µA
